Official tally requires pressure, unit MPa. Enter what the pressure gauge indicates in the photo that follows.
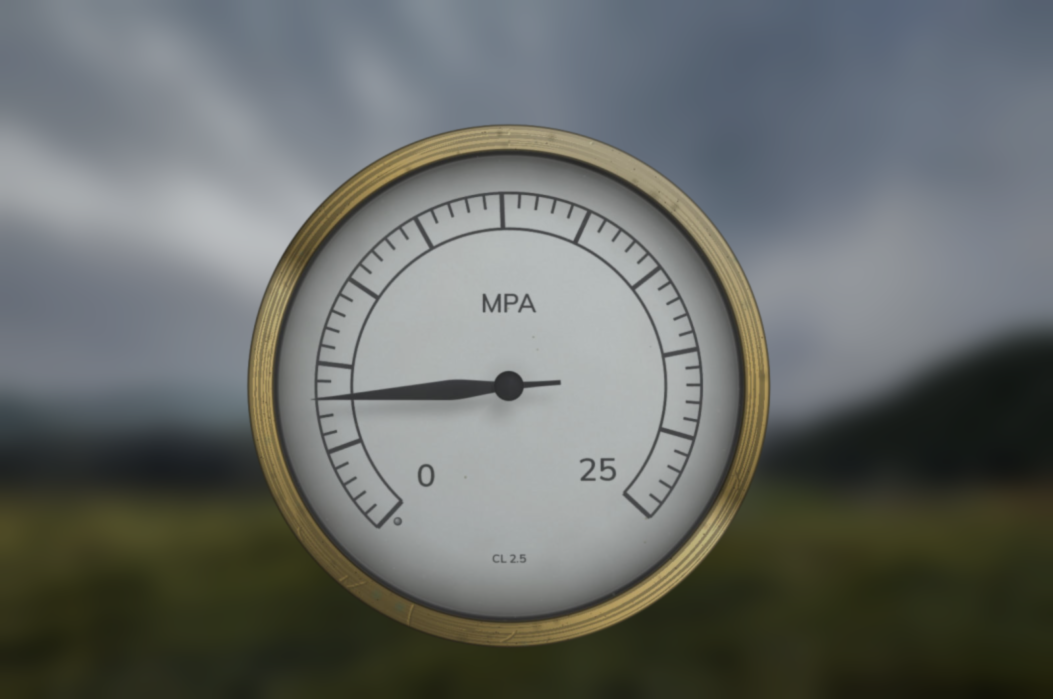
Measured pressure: 4 MPa
